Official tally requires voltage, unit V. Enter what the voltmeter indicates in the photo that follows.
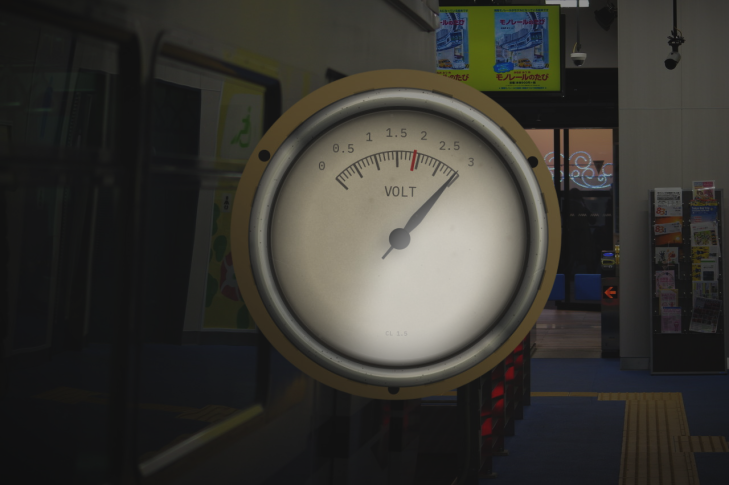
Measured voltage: 2.9 V
